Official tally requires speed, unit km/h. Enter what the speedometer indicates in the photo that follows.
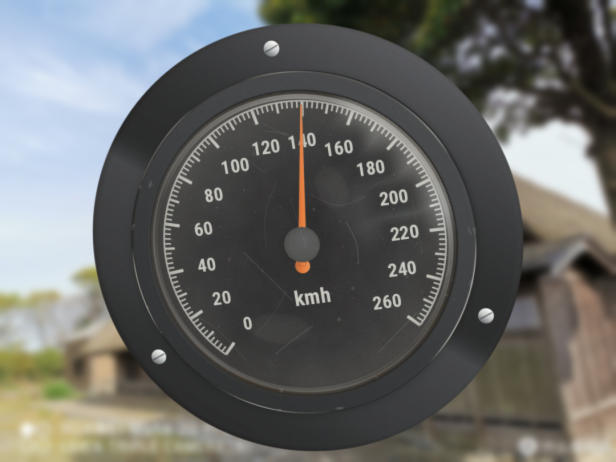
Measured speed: 140 km/h
